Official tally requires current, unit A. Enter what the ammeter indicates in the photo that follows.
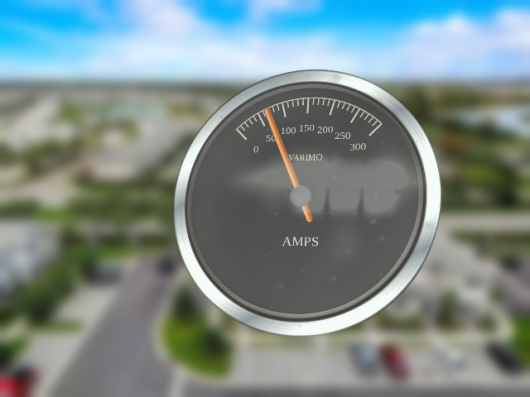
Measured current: 70 A
